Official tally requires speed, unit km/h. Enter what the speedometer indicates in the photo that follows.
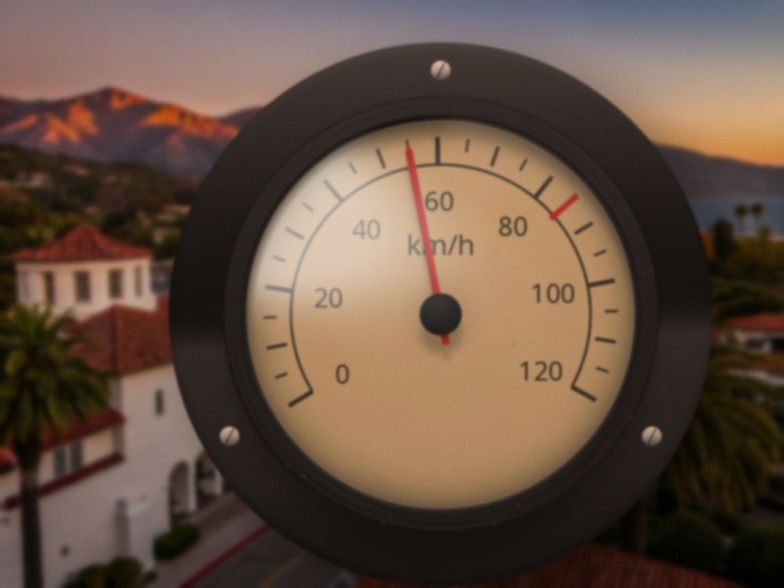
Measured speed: 55 km/h
